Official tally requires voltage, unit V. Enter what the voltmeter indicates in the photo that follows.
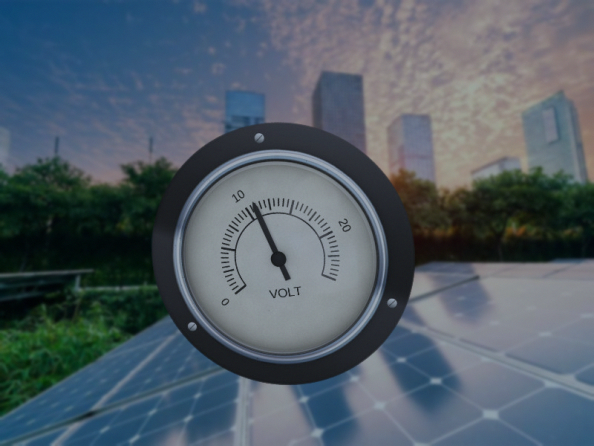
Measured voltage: 11 V
